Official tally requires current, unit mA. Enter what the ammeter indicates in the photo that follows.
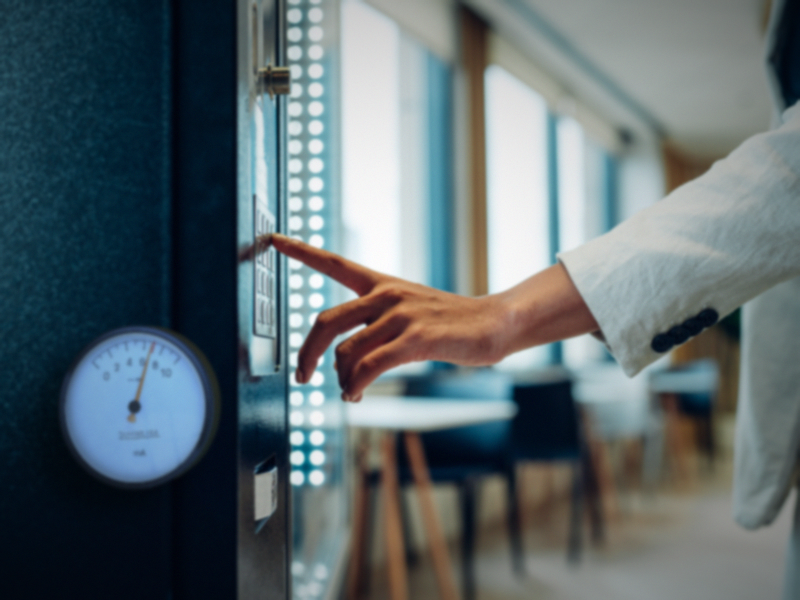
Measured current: 7 mA
